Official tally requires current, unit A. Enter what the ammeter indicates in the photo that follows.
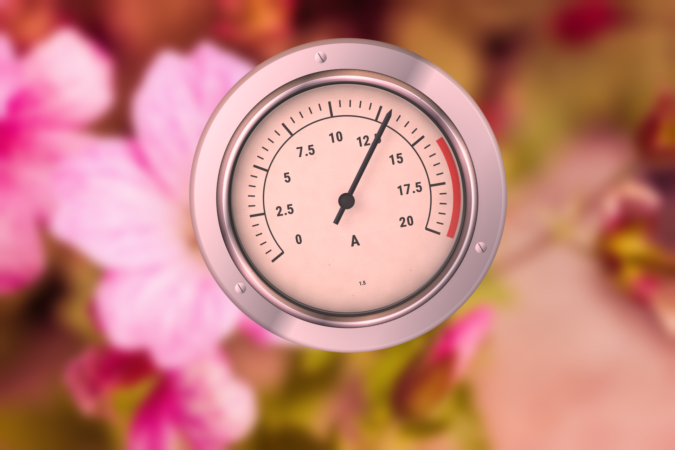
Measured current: 13 A
